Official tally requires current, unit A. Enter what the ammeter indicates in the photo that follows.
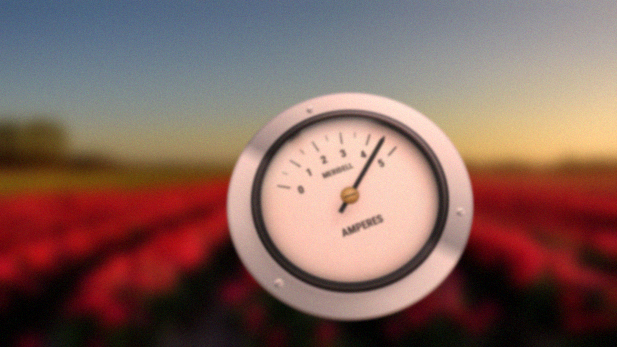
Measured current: 4.5 A
